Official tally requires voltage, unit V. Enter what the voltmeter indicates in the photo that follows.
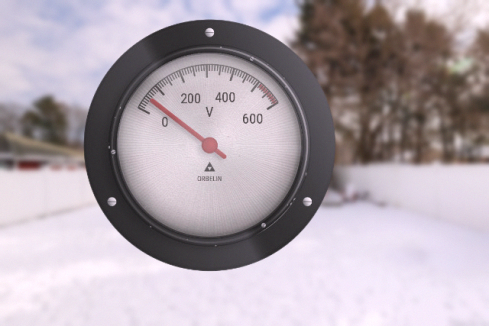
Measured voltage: 50 V
